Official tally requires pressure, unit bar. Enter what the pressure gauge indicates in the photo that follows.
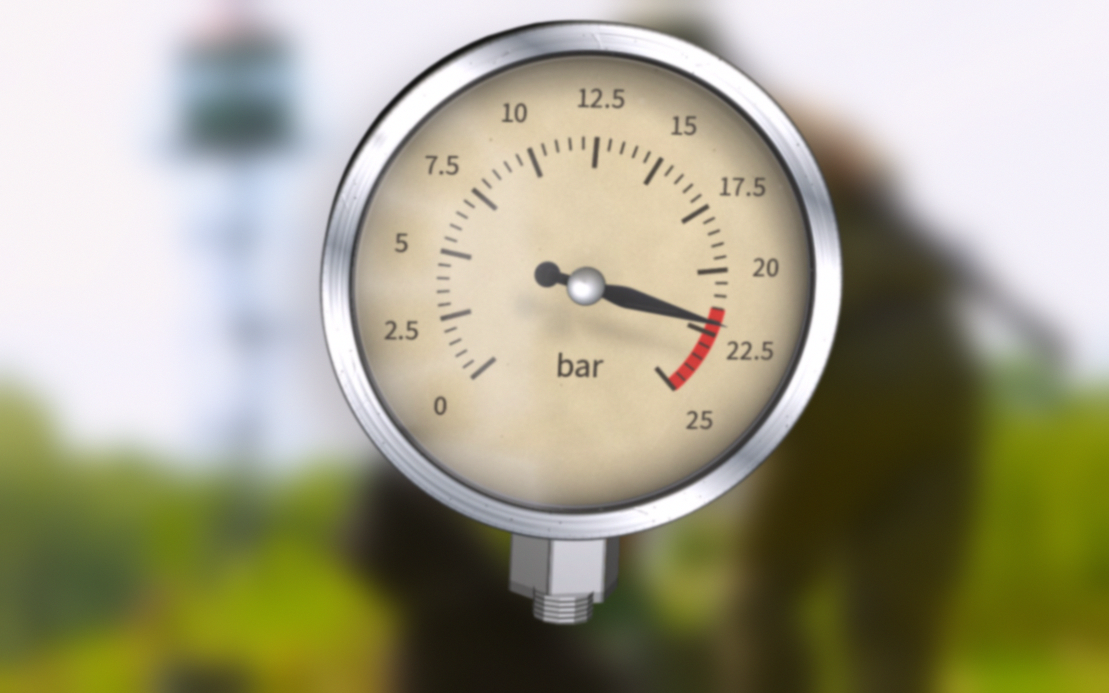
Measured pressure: 22 bar
